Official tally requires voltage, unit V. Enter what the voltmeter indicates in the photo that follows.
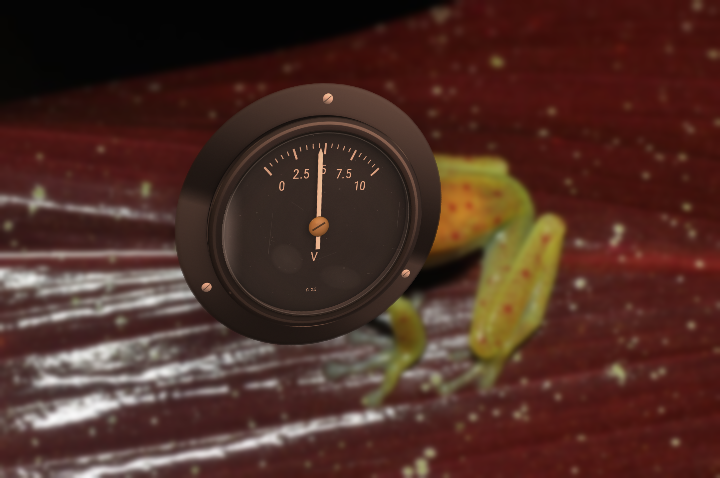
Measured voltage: 4.5 V
